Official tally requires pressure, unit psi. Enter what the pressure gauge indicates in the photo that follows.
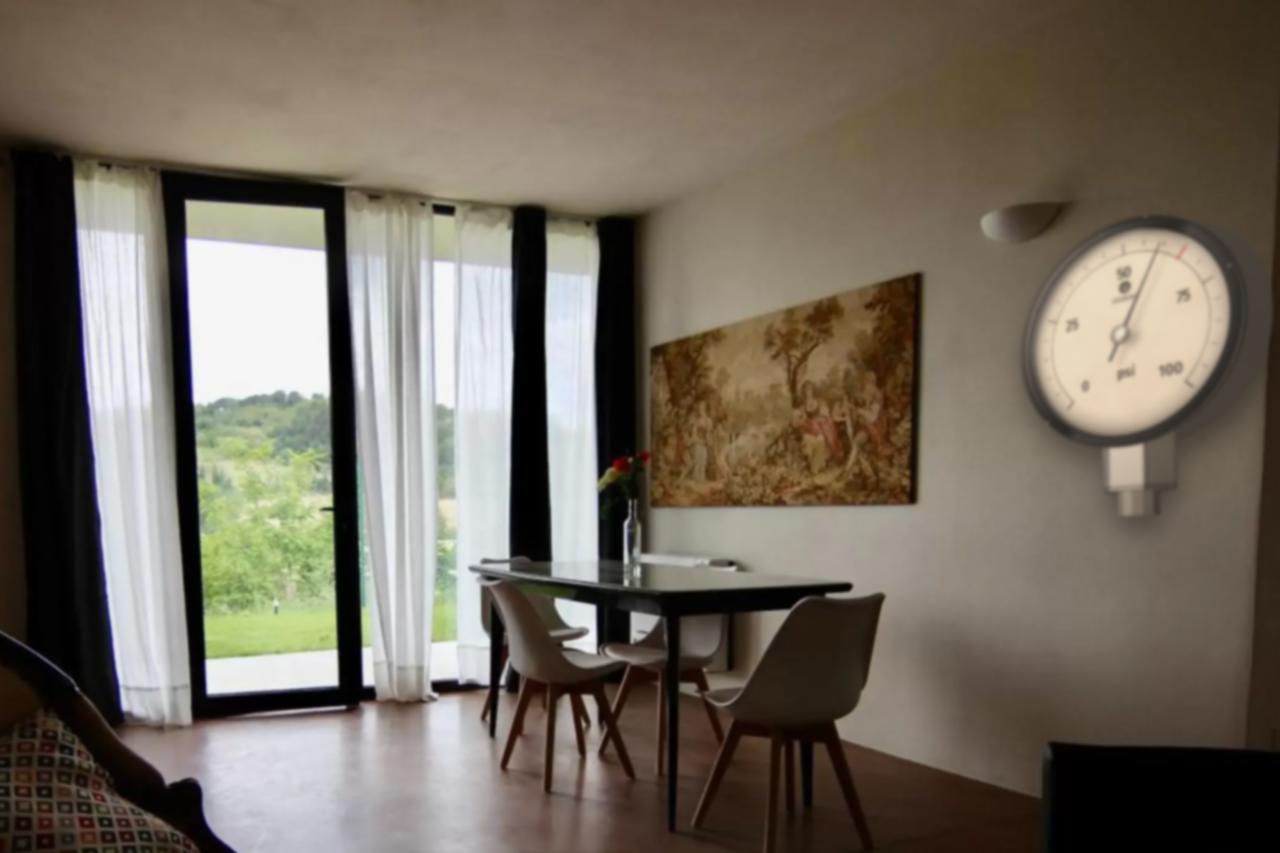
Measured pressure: 60 psi
